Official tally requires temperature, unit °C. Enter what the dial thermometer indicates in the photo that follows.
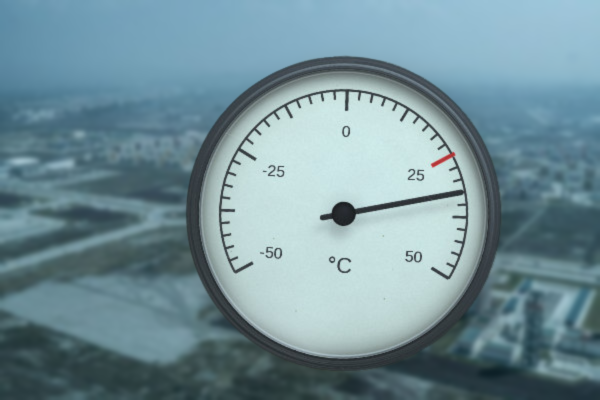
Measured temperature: 32.5 °C
